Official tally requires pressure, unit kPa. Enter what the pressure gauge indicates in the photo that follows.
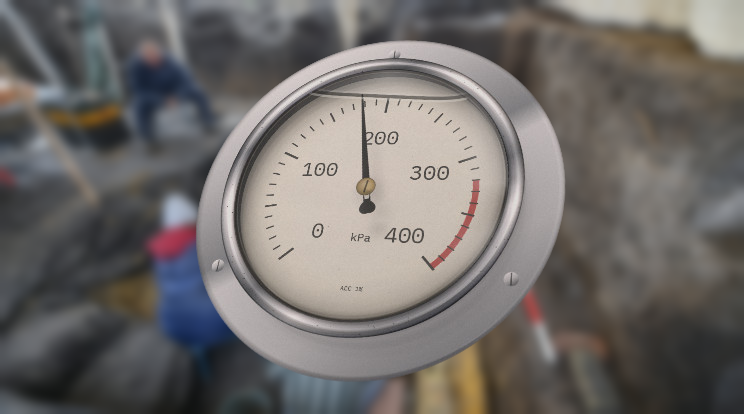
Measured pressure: 180 kPa
